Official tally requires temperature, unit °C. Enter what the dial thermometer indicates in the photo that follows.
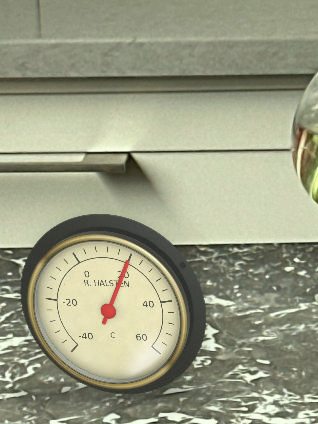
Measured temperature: 20 °C
